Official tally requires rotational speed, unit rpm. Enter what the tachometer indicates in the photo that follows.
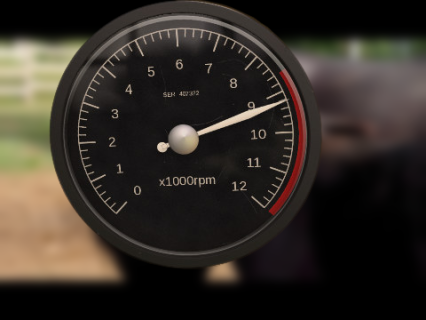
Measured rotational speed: 9200 rpm
